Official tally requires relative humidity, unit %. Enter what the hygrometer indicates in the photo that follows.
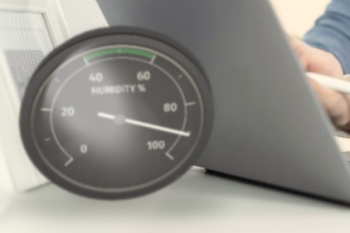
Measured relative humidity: 90 %
